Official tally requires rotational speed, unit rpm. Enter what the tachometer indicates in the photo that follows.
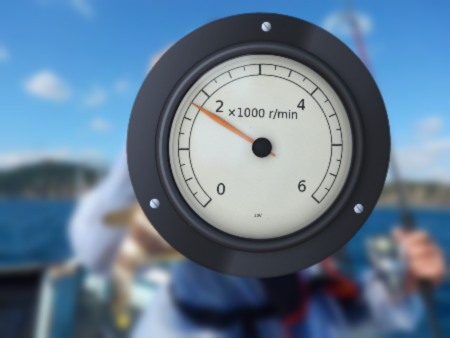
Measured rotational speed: 1750 rpm
